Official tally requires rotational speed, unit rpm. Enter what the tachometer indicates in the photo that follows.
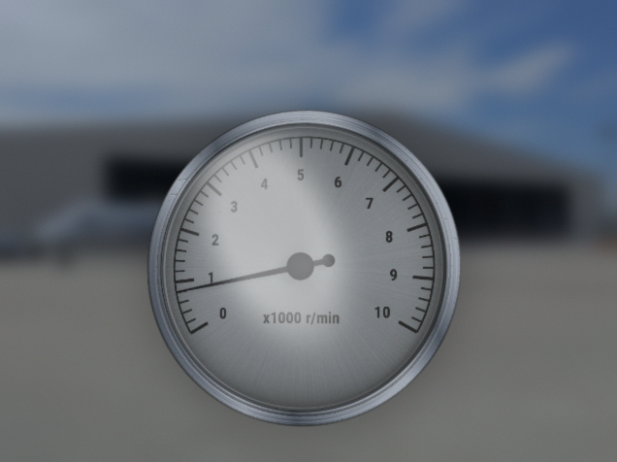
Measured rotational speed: 800 rpm
